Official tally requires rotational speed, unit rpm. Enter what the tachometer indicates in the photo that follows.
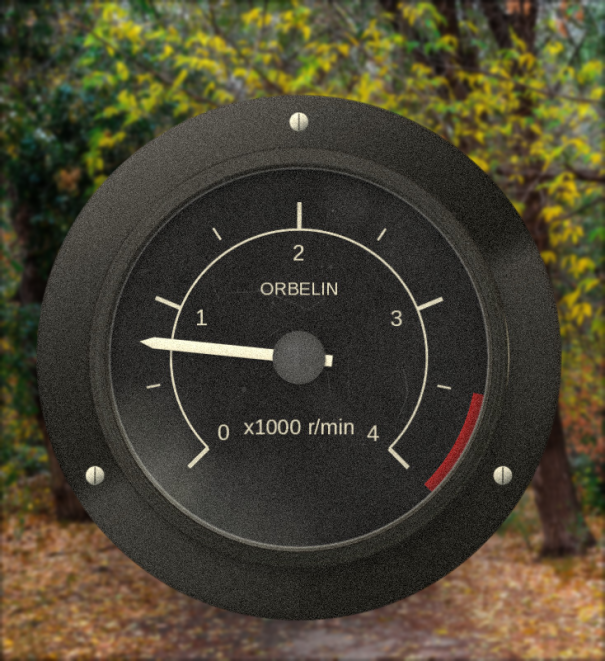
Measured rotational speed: 750 rpm
